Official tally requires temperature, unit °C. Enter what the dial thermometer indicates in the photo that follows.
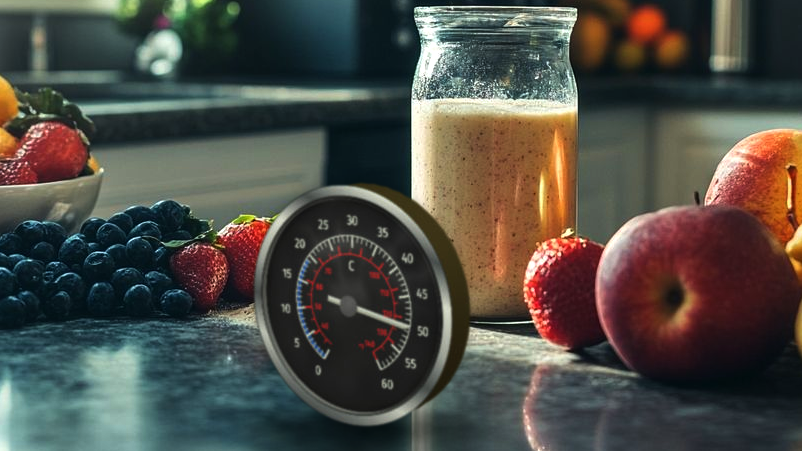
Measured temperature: 50 °C
